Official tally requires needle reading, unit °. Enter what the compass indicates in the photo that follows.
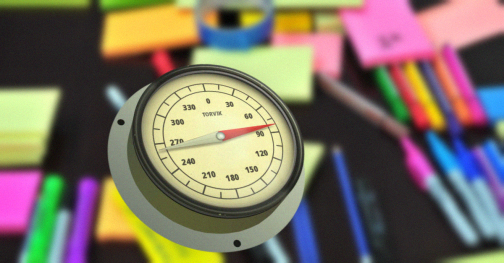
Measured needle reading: 82.5 °
